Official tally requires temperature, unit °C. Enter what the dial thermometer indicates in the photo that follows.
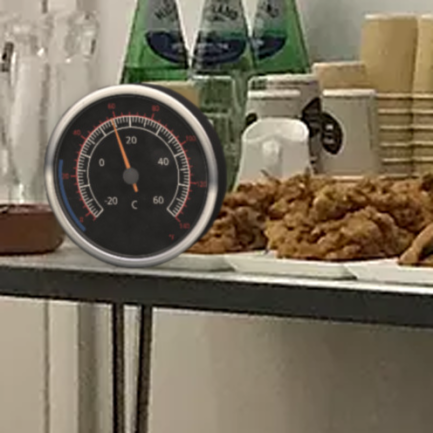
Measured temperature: 15 °C
